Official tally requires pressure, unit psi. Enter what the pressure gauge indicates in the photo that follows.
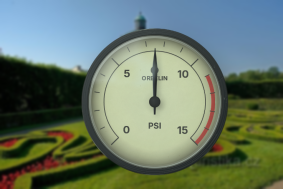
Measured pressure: 7.5 psi
